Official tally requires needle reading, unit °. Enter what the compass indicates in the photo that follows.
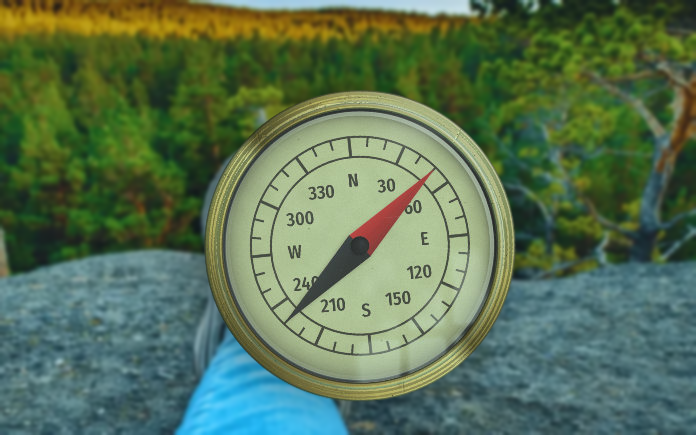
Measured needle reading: 50 °
